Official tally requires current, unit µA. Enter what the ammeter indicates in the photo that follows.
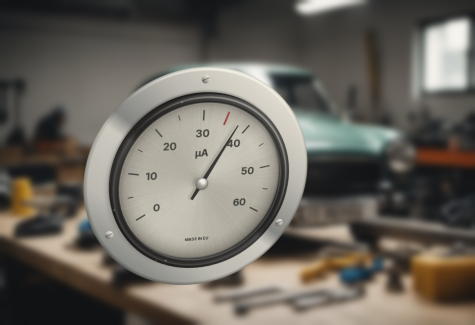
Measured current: 37.5 µA
